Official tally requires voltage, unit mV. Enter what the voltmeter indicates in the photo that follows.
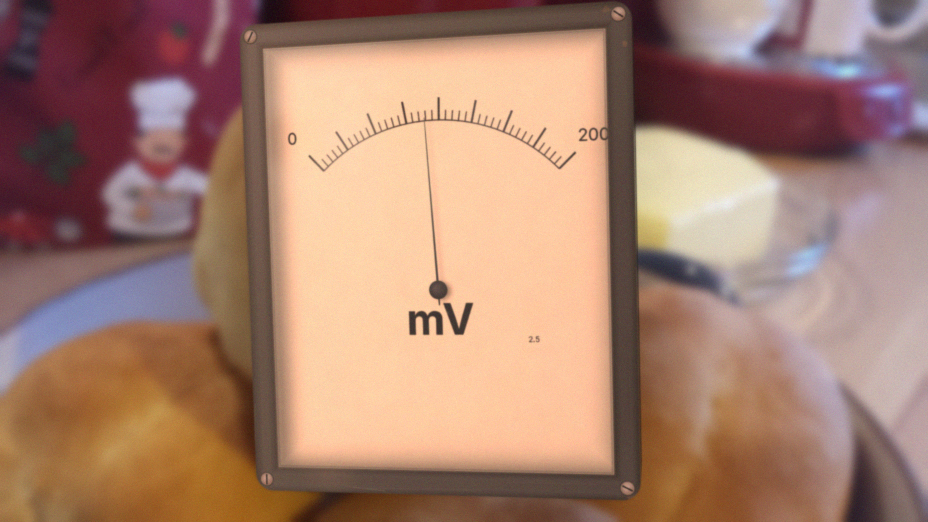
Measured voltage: 90 mV
